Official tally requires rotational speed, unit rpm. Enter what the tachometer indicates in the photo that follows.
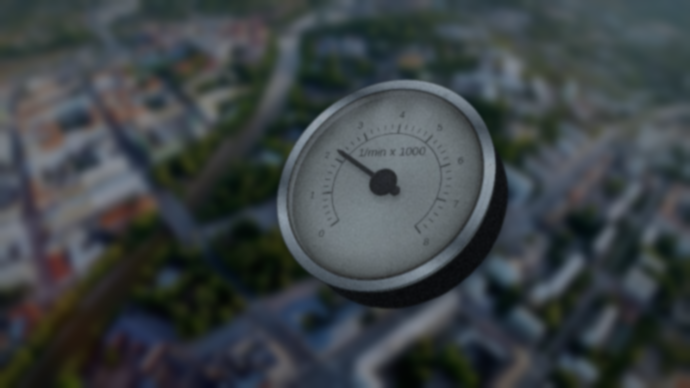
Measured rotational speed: 2200 rpm
